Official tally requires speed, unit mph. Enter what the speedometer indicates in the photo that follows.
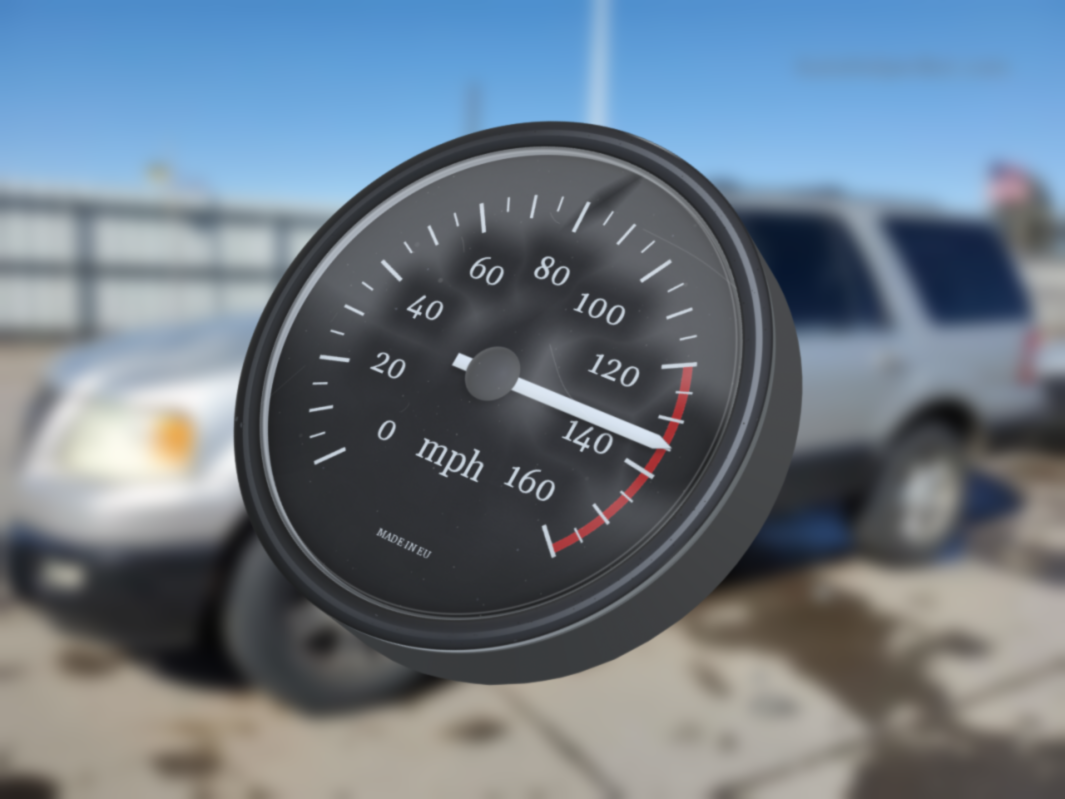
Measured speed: 135 mph
